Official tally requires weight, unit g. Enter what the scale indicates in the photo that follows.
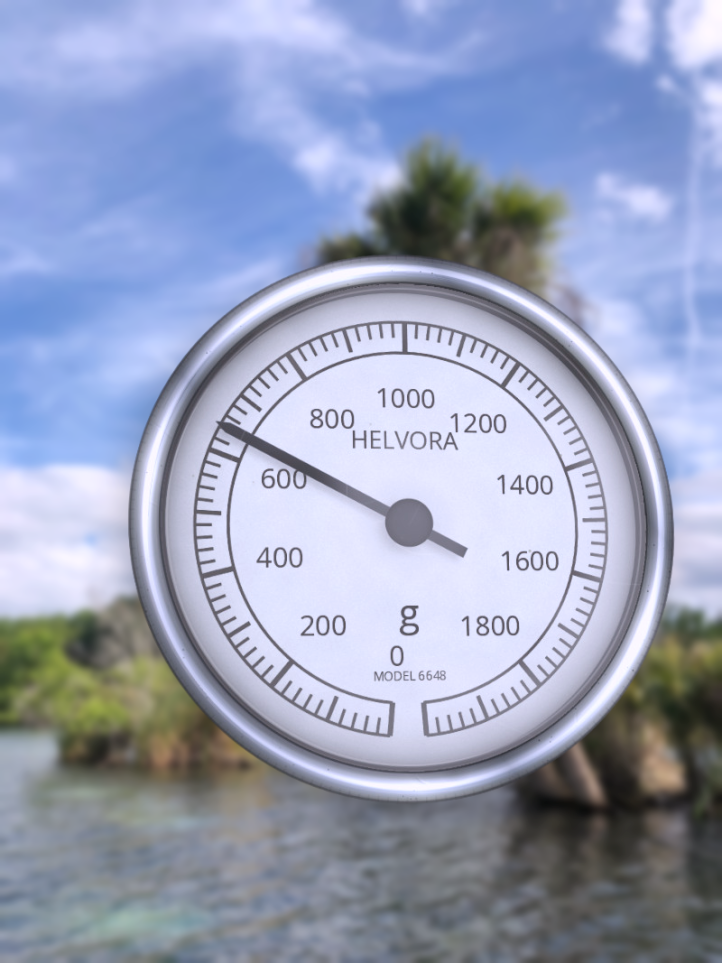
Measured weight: 640 g
